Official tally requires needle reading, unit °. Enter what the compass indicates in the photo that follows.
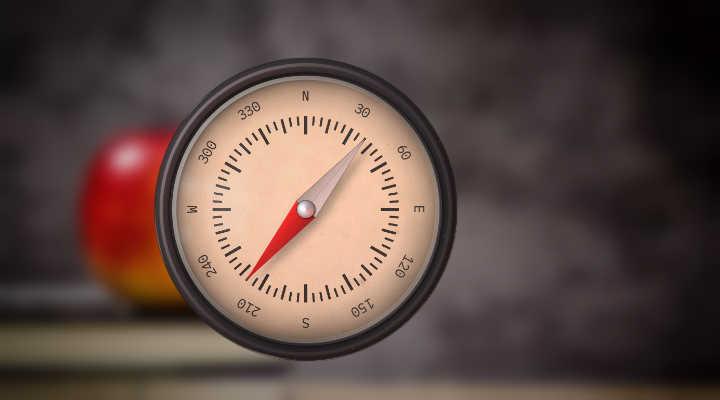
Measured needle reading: 220 °
